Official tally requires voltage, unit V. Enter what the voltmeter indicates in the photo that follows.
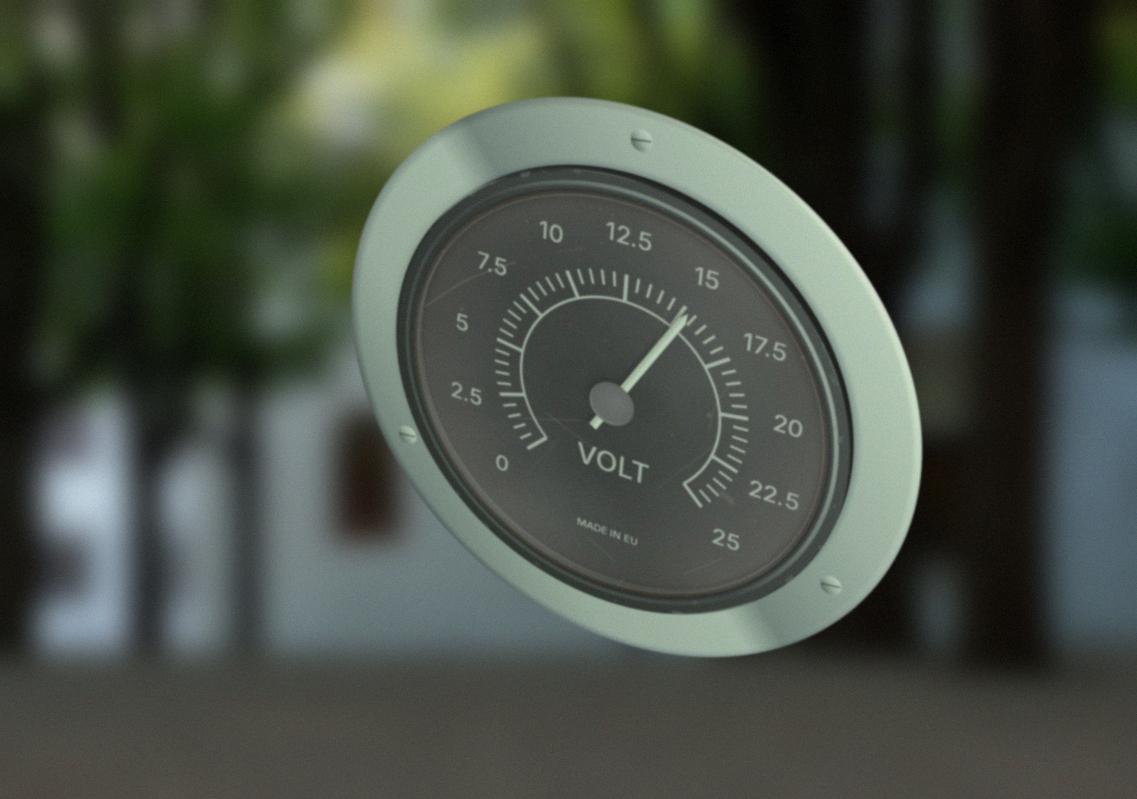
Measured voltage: 15.25 V
